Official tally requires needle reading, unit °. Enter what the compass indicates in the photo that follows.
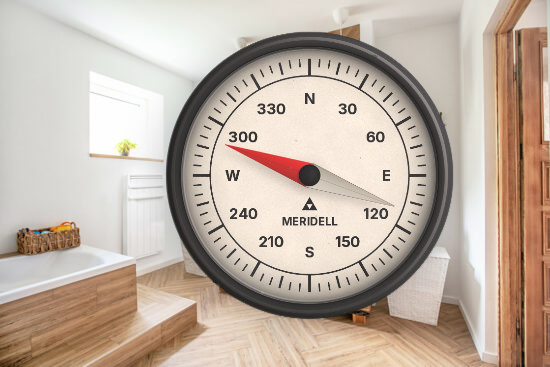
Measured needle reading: 290 °
